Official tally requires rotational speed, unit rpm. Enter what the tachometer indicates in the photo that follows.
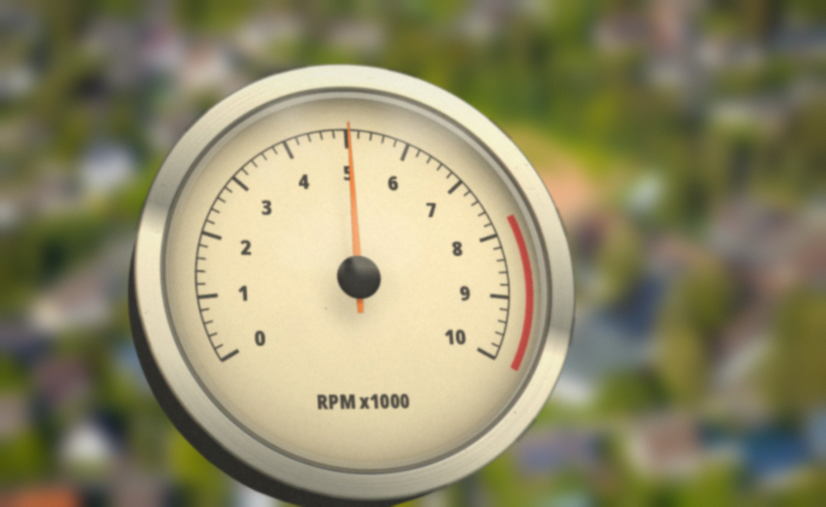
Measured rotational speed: 5000 rpm
